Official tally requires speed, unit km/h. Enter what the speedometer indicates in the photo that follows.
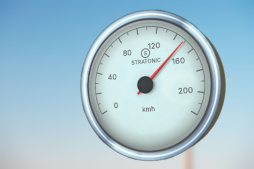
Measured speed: 150 km/h
